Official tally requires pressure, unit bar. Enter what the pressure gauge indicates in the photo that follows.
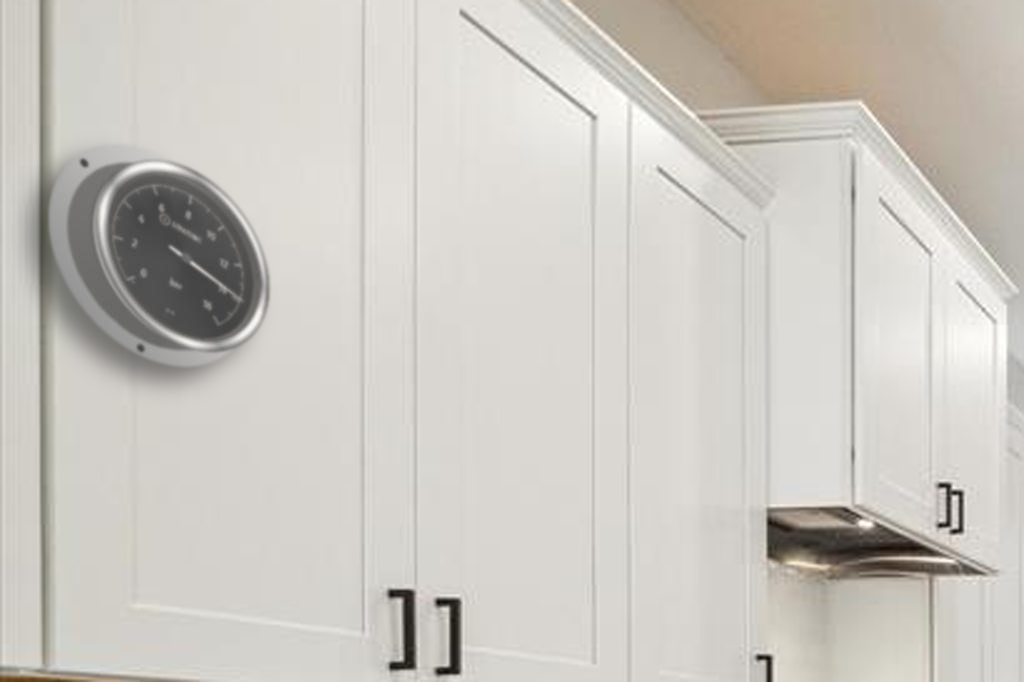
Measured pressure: 14 bar
